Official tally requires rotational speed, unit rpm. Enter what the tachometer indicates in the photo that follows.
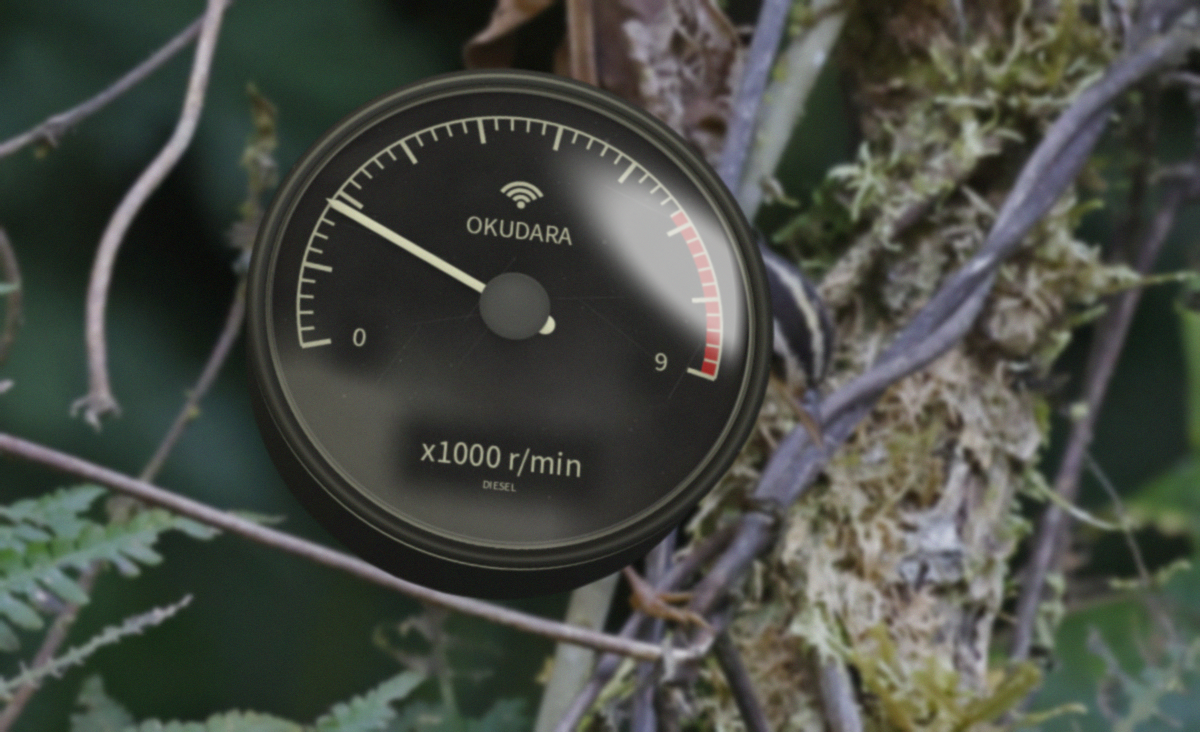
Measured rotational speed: 1800 rpm
